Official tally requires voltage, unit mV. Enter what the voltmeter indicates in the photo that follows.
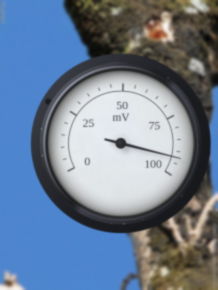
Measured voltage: 92.5 mV
